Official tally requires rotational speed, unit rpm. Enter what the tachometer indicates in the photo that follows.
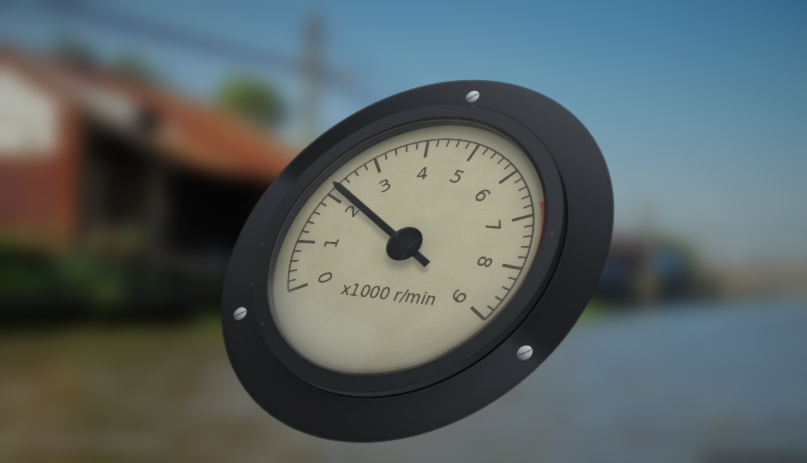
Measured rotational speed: 2200 rpm
